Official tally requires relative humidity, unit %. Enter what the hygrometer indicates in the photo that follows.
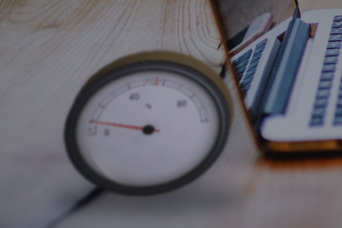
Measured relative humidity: 10 %
